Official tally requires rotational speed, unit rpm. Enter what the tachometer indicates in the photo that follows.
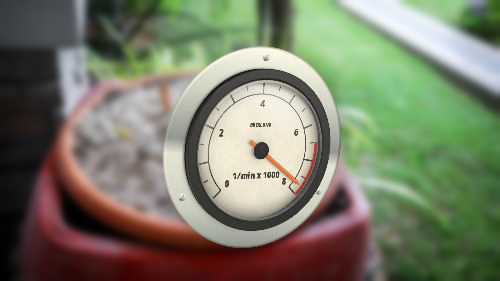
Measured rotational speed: 7750 rpm
